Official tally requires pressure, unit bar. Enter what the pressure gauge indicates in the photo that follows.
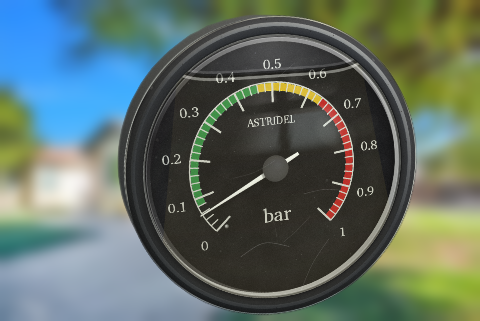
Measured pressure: 0.06 bar
